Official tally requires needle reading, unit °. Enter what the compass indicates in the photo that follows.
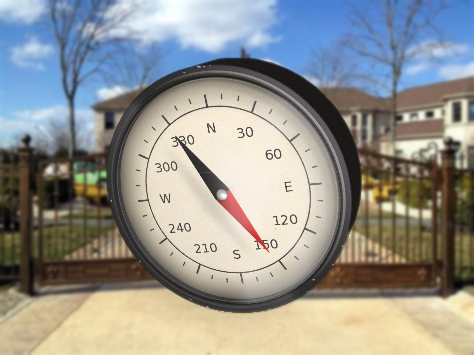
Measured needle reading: 150 °
